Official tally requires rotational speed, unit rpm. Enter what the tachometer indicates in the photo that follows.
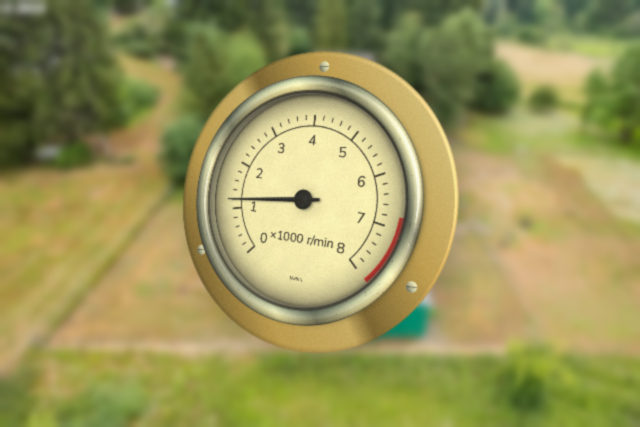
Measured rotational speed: 1200 rpm
